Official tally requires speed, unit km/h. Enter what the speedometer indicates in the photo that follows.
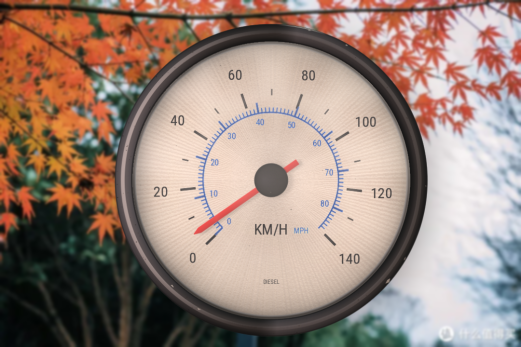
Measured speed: 5 km/h
